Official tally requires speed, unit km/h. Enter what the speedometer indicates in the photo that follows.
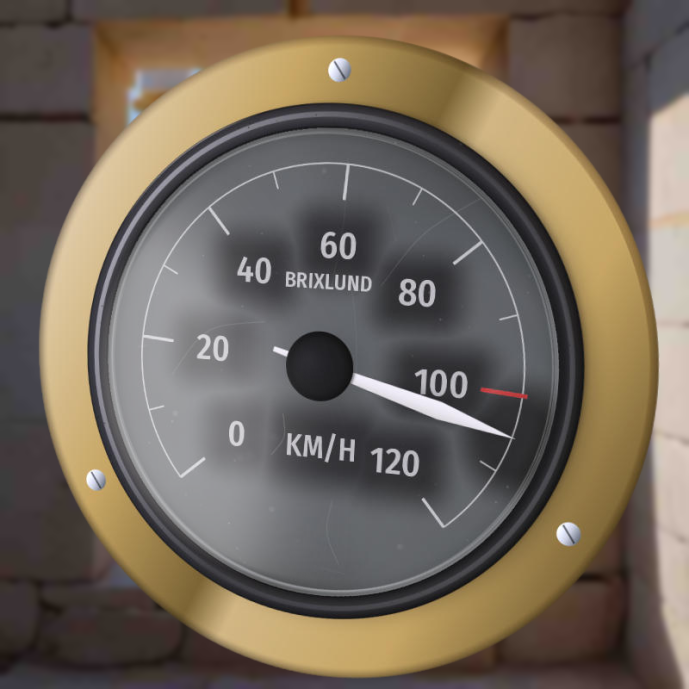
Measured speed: 105 km/h
